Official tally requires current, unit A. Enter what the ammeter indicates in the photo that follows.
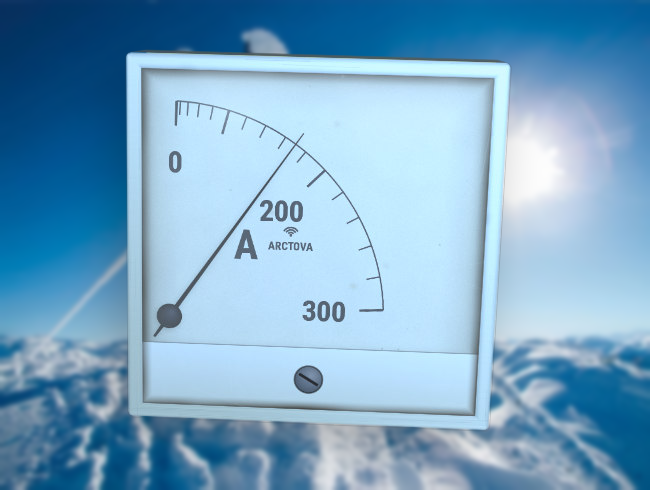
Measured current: 170 A
